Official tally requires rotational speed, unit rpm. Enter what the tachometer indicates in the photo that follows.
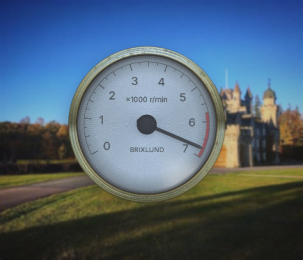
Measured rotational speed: 6750 rpm
